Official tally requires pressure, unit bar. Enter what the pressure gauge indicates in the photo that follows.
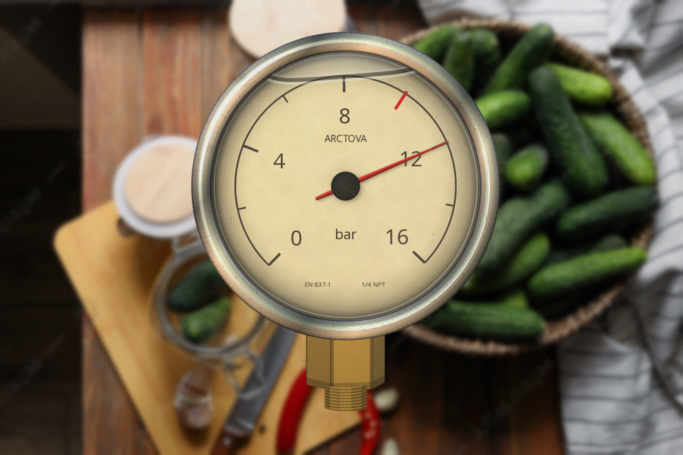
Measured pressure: 12 bar
